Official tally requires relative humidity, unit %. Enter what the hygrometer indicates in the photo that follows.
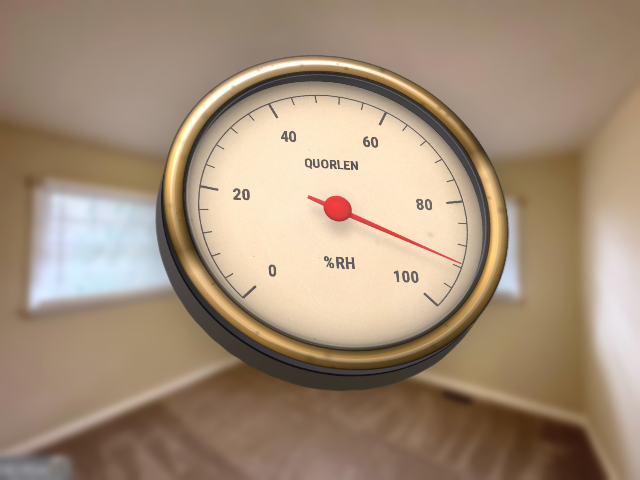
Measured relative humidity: 92 %
